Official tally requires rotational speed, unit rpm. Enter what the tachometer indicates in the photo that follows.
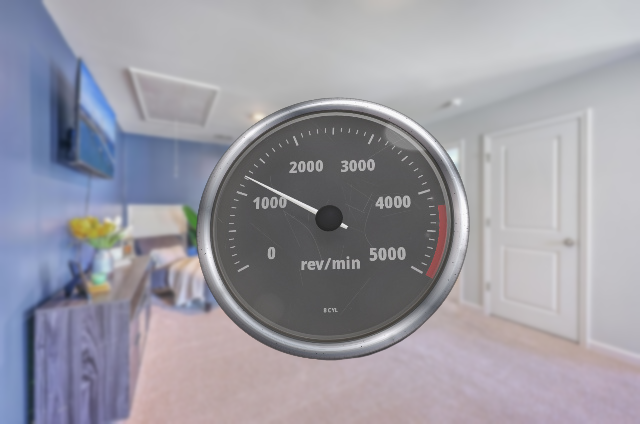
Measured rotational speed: 1200 rpm
